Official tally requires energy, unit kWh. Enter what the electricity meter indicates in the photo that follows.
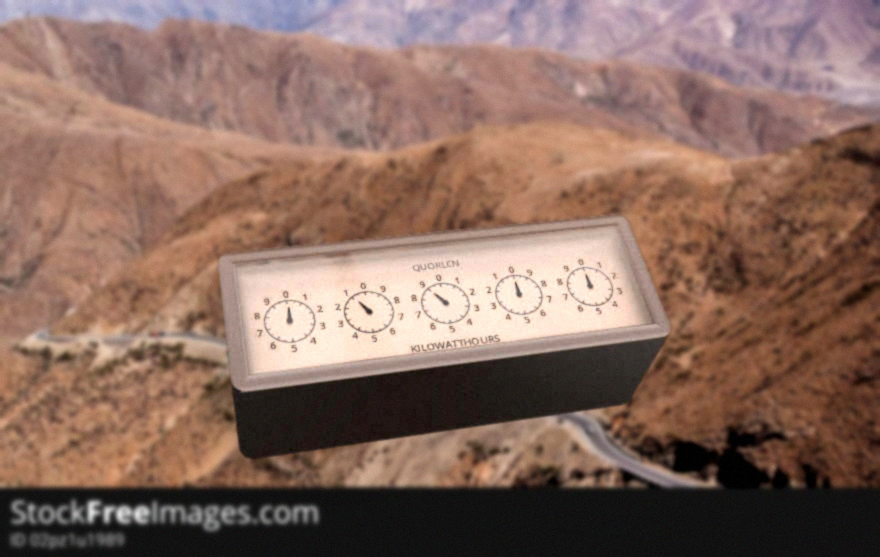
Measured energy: 900 kWh
